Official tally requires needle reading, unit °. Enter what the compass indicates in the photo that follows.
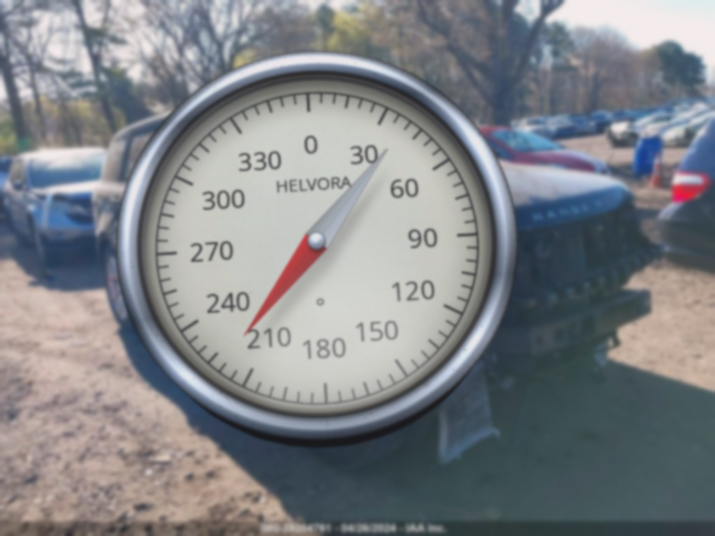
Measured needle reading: 220 °
